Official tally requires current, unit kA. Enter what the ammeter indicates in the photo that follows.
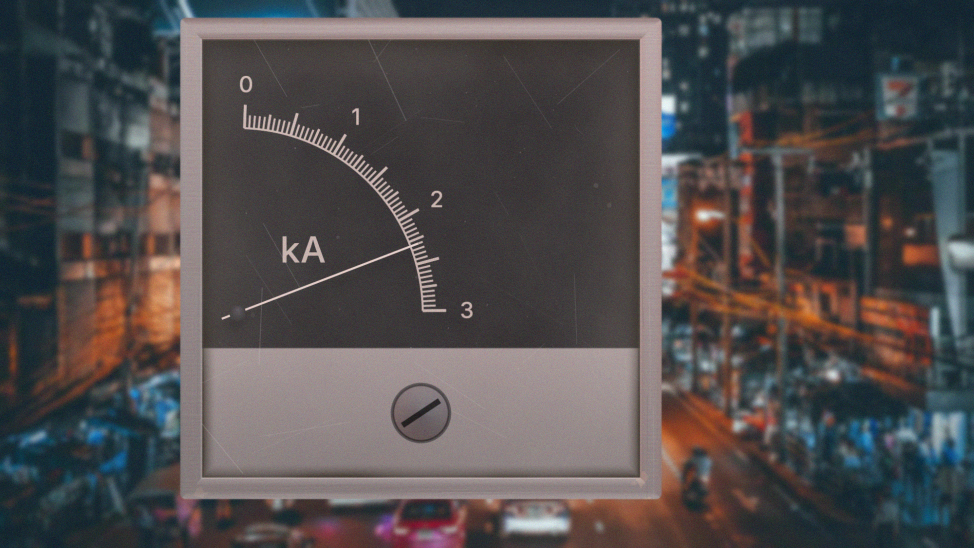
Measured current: 2.3 kA
